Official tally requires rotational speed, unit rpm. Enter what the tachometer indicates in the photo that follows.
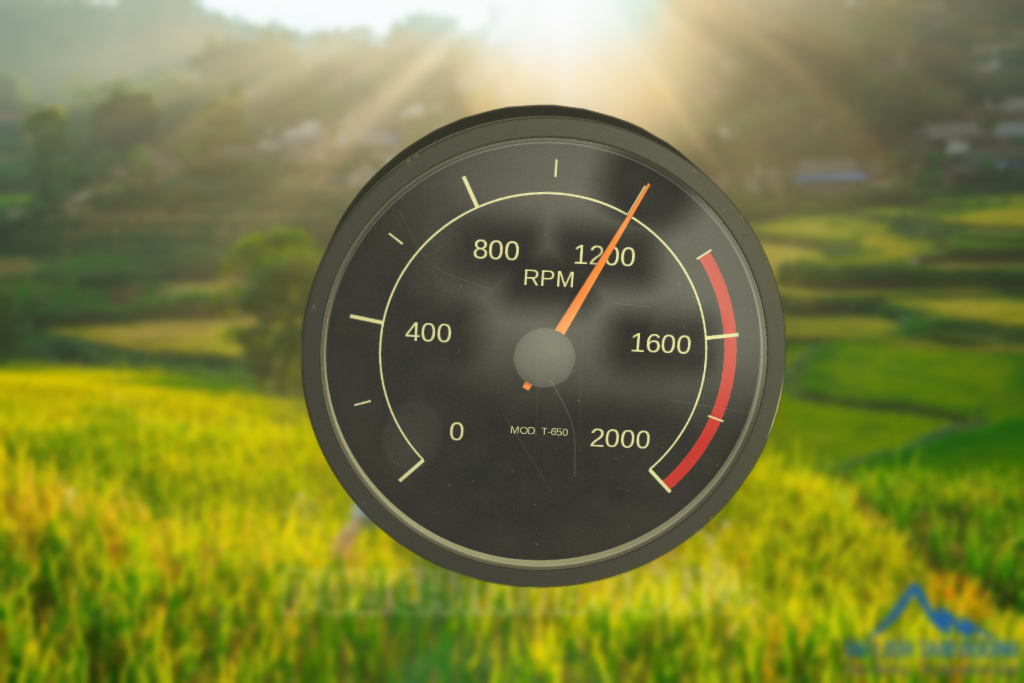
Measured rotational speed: 1200 rpm
